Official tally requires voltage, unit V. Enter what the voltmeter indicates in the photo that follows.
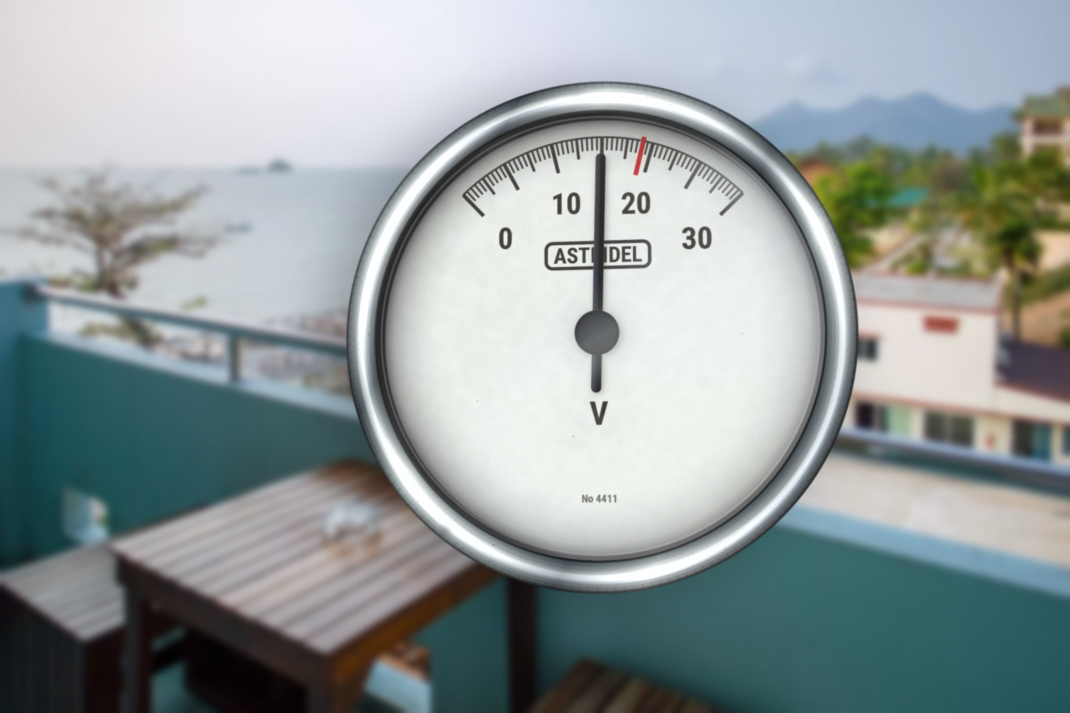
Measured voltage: 15 V
